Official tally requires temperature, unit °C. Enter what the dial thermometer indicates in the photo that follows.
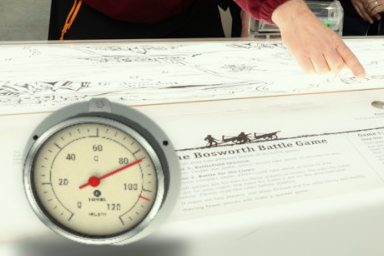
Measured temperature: 84 °C
